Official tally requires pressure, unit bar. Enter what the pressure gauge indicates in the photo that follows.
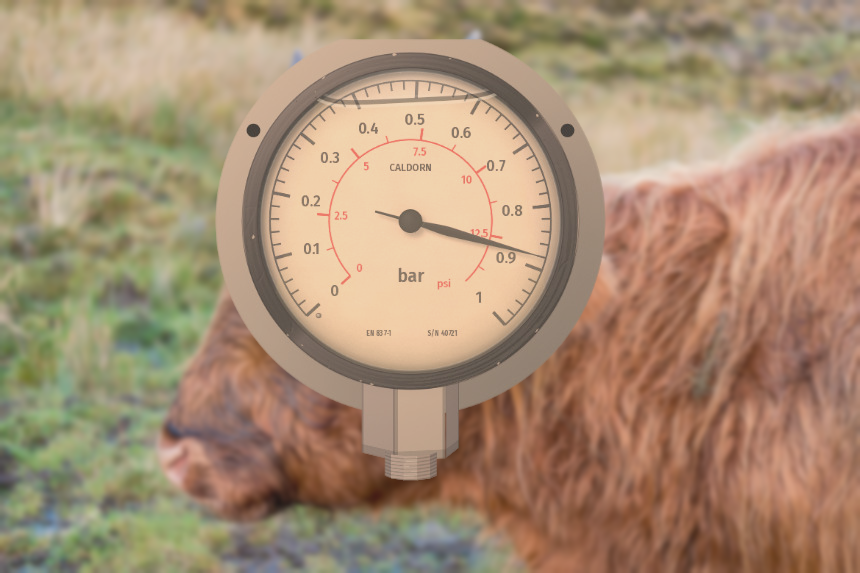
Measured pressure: 0.88 bar
